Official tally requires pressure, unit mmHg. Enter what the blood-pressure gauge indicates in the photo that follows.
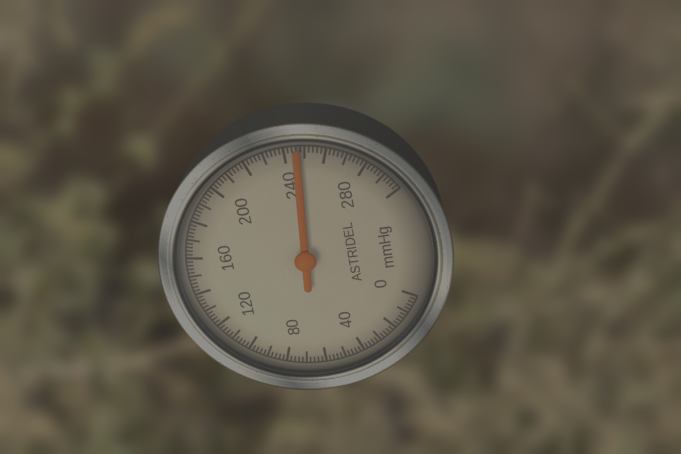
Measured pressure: 246 mmHg
